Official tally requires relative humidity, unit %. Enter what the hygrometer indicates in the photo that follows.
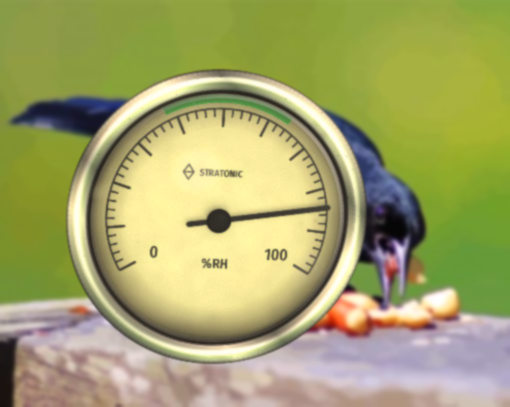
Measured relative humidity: 84 %
